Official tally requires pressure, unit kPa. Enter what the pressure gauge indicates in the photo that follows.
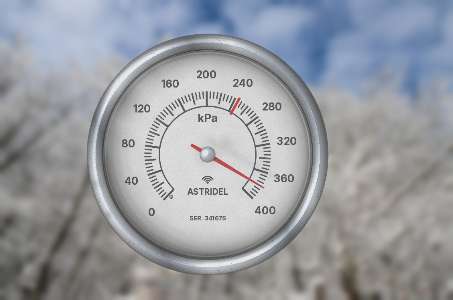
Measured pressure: 380 kPa
